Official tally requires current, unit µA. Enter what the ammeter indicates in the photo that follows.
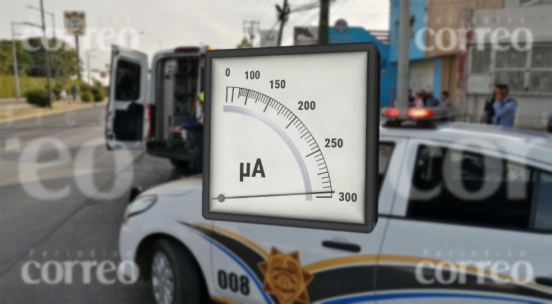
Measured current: 295 µA
